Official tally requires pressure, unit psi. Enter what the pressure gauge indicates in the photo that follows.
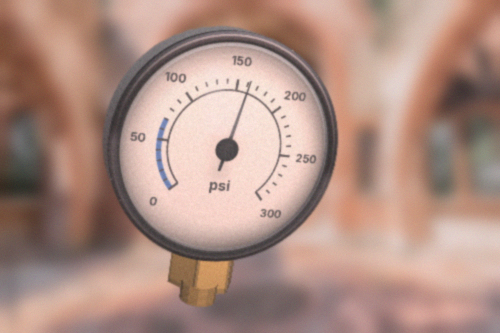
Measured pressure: 160 psi
